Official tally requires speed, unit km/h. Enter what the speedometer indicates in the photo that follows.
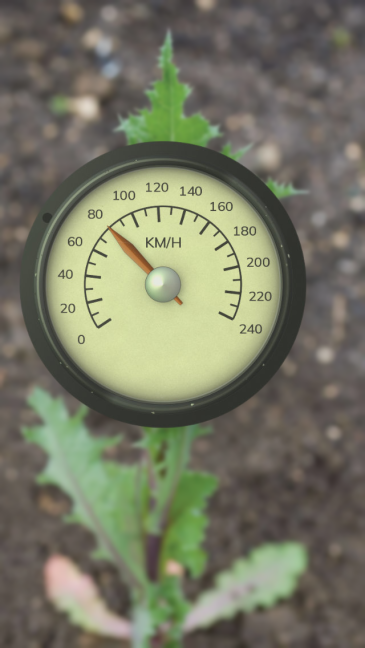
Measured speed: 80 km/h
